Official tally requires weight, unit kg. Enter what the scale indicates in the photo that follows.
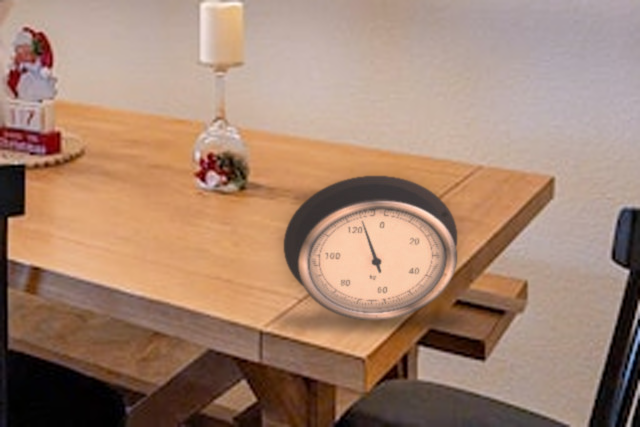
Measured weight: 125 kg
